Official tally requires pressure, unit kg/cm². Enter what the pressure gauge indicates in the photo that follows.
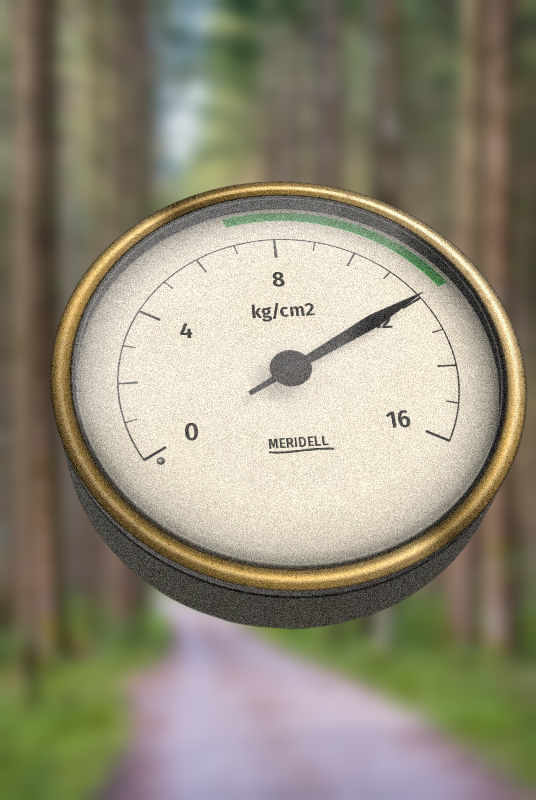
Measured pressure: 12 kg/cm²
